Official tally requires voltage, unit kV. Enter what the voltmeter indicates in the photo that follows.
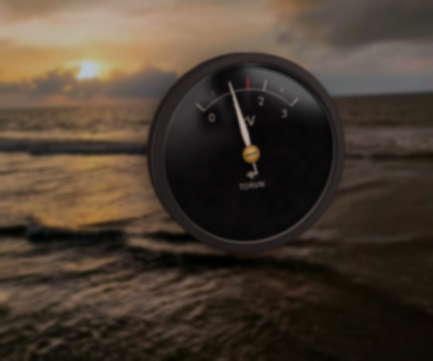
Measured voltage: 1 kV
